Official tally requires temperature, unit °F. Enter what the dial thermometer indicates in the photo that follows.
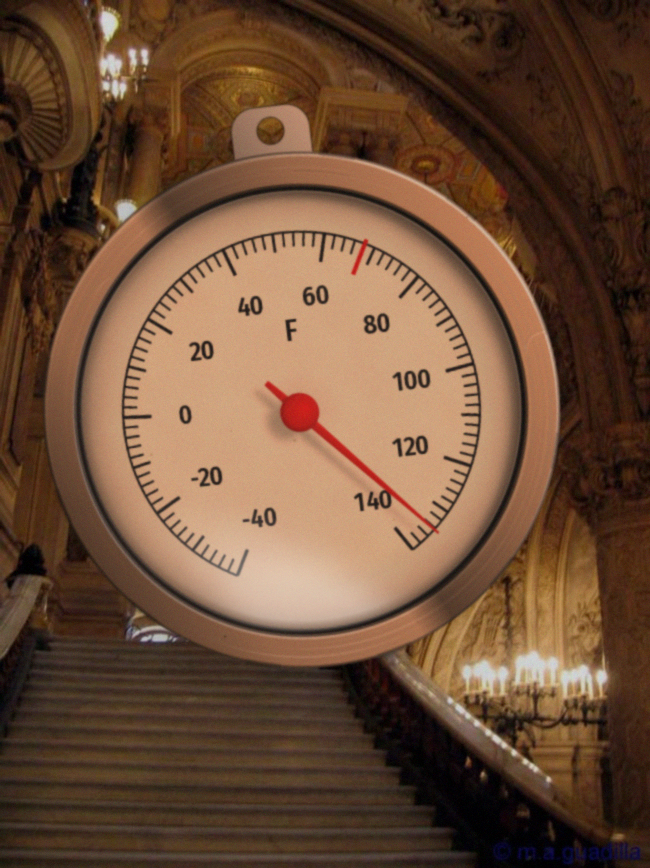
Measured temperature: 134 °F
